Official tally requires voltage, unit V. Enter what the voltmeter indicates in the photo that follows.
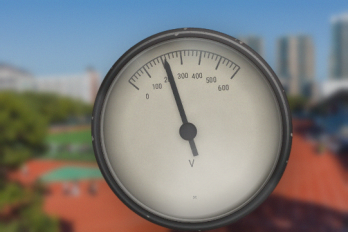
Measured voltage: 220 V
